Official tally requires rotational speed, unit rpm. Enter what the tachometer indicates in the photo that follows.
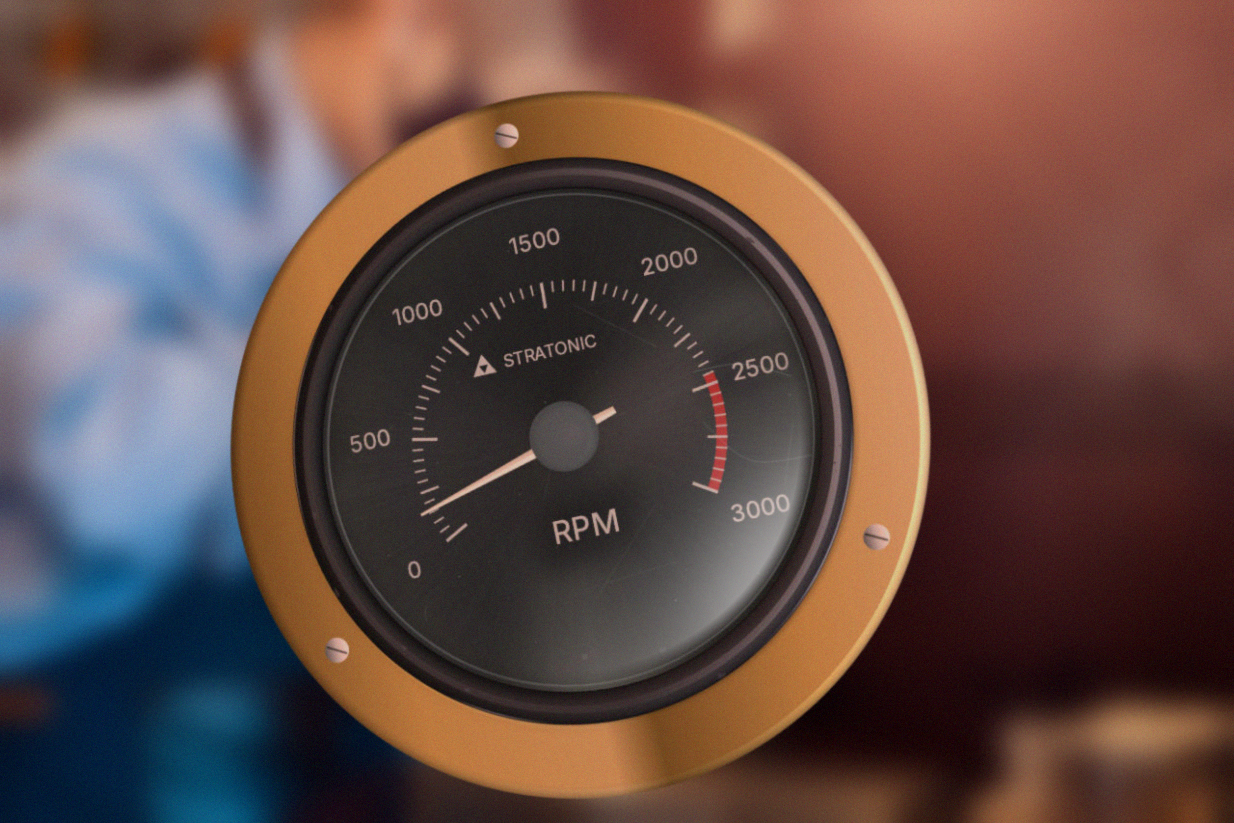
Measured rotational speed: 150 rpm
